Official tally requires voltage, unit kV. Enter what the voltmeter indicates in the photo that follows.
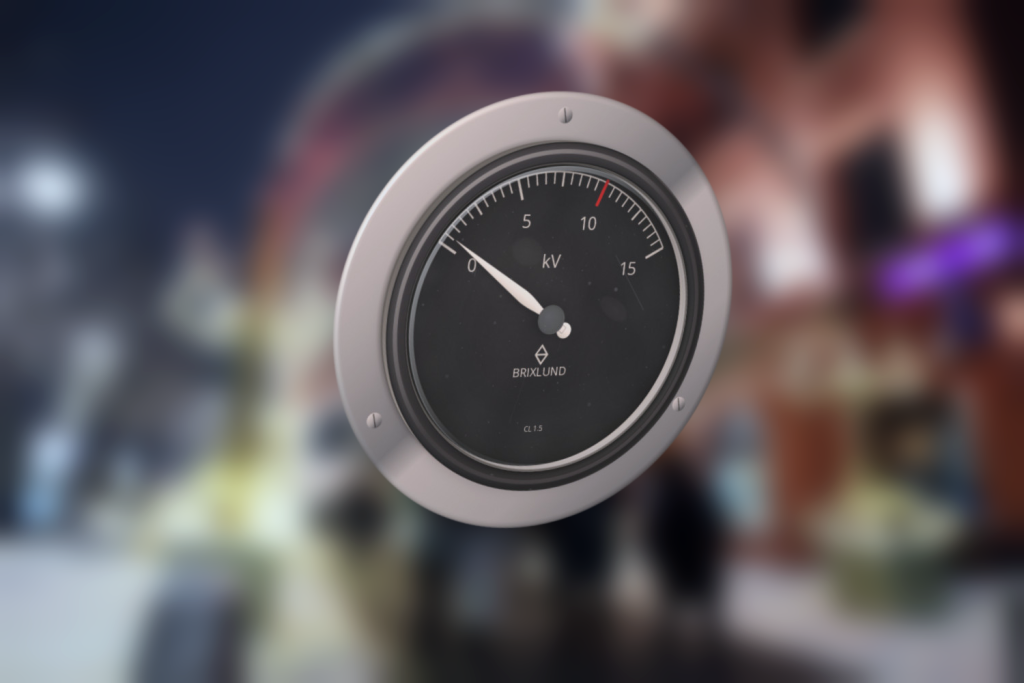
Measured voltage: 0.5 kV
